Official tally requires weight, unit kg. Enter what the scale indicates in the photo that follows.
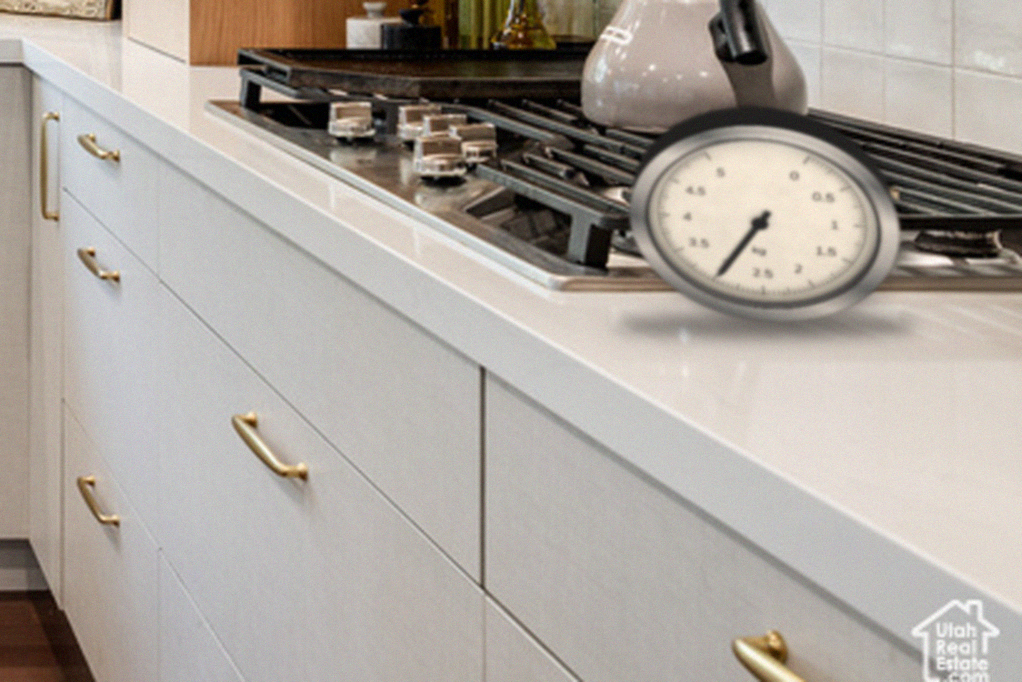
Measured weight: 3 kg
